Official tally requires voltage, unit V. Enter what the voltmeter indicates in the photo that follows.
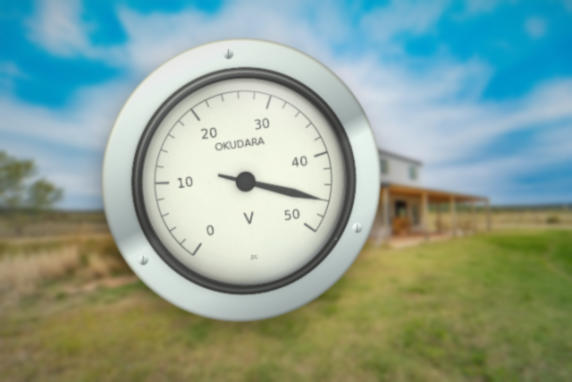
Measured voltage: 46 V
